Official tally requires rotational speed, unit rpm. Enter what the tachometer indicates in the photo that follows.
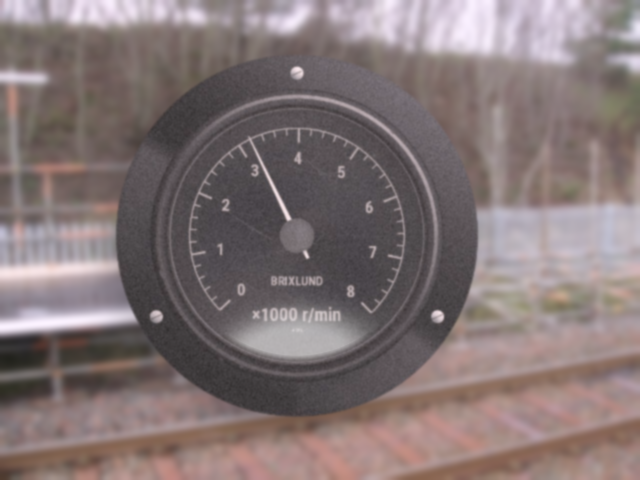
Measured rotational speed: 3200 rpm
